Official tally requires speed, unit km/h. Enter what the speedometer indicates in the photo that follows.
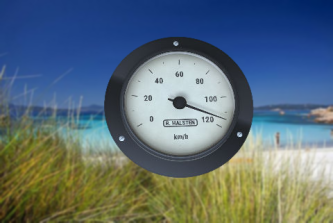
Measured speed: 115 km/h
